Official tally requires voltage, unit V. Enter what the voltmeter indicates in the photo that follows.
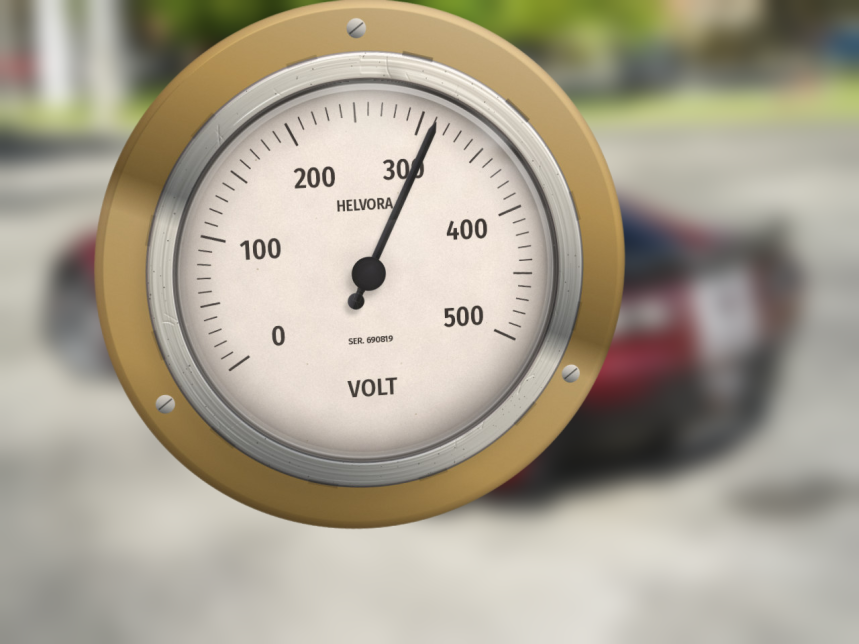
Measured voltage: 310 V
